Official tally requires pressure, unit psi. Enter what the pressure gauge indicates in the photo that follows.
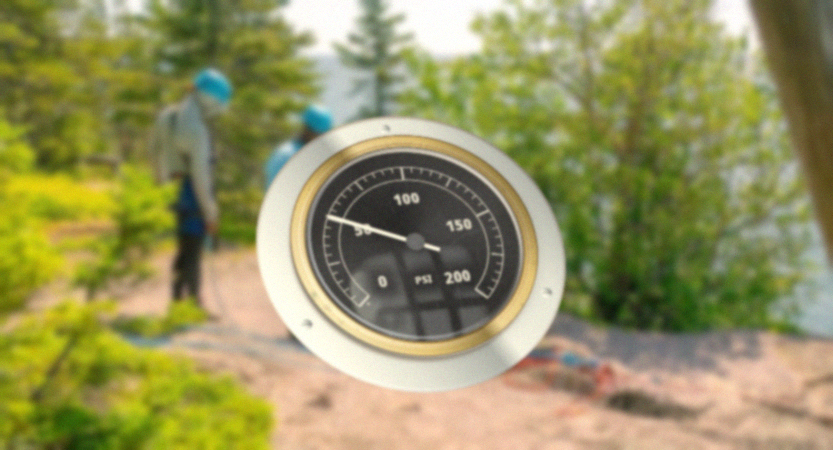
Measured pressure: 50 psi
